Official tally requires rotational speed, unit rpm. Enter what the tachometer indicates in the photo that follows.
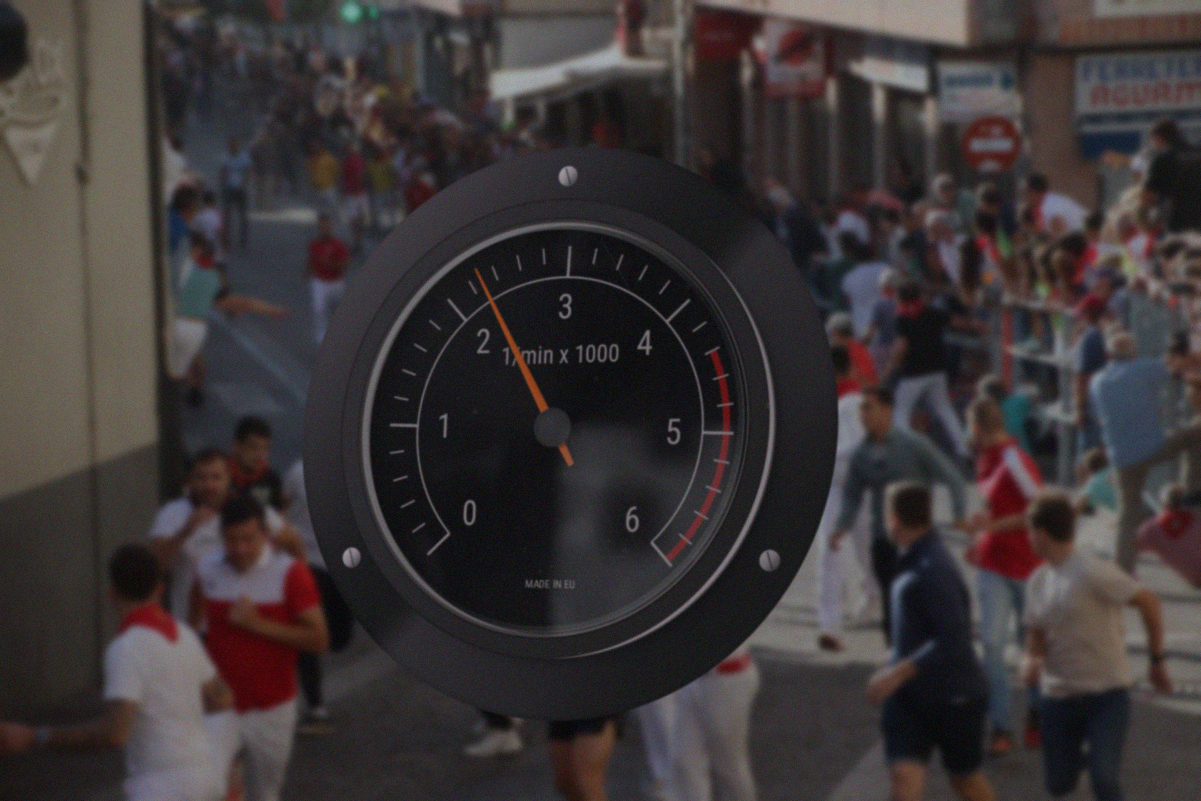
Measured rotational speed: 2300 rpm
